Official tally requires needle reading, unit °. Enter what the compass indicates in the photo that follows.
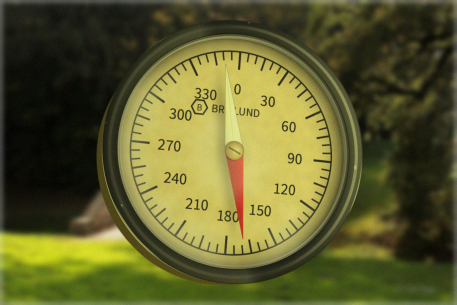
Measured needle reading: 170 °
